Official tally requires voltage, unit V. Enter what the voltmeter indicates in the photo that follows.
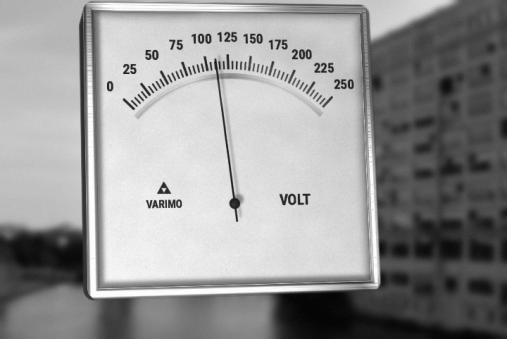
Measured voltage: 110 V
